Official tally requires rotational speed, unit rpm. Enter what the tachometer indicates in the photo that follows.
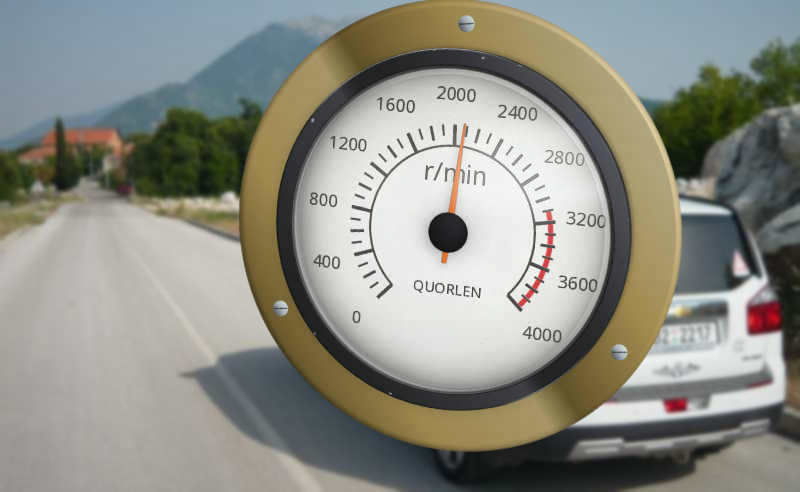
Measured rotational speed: 2100 rpm
